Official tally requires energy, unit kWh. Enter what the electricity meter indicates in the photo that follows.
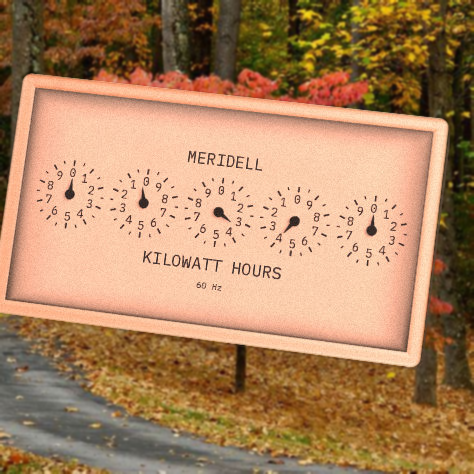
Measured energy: 340 kWh
